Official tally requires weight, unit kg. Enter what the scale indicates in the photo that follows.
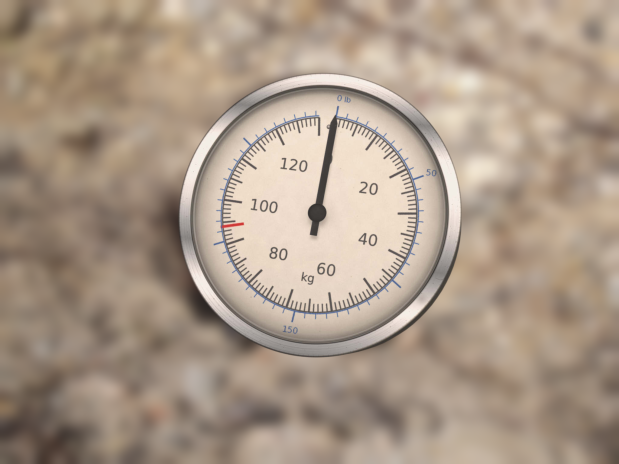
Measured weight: 0 kg
